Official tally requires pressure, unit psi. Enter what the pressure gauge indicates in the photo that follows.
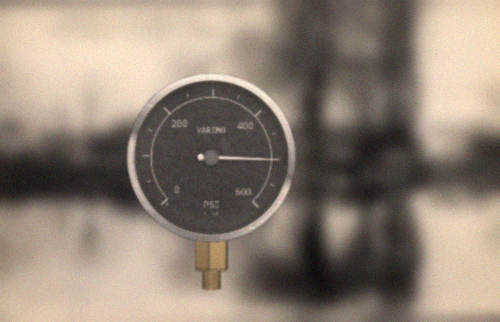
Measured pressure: 500 psi
